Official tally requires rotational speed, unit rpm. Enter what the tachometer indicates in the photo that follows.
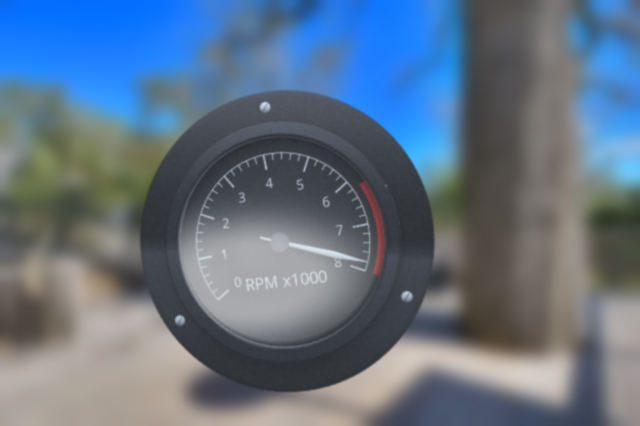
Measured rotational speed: 7800 rpm
